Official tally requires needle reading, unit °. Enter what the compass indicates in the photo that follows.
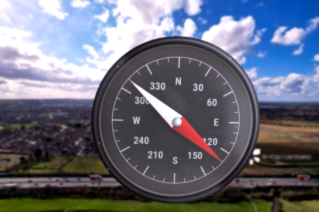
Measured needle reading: 130 °
